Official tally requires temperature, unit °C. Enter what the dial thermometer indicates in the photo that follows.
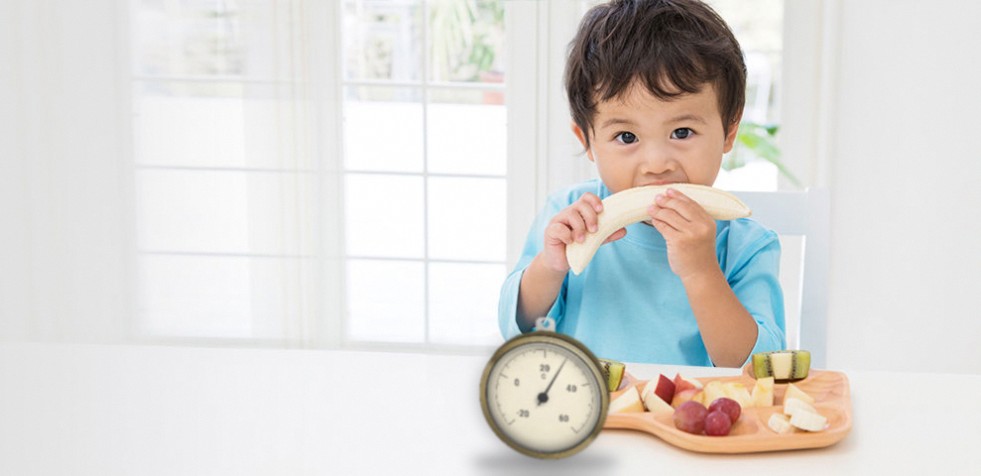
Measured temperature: 28 °C
